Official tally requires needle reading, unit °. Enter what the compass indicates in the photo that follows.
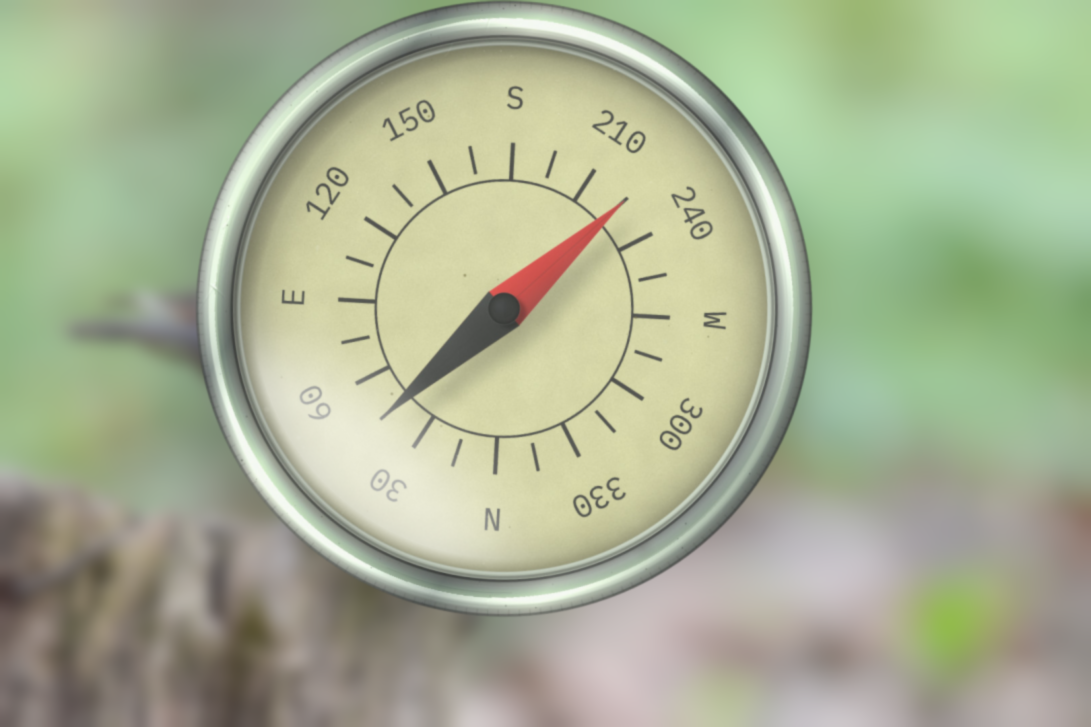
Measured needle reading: 225 °
